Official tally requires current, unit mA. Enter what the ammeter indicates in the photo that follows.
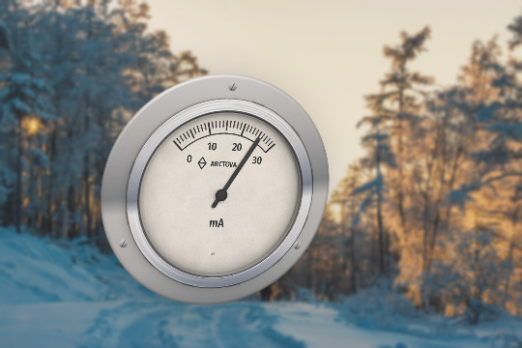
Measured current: 25 mA
